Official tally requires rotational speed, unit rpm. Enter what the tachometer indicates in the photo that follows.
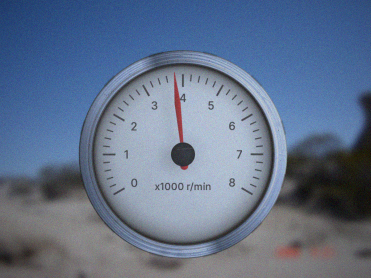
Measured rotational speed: 3800 rpm
